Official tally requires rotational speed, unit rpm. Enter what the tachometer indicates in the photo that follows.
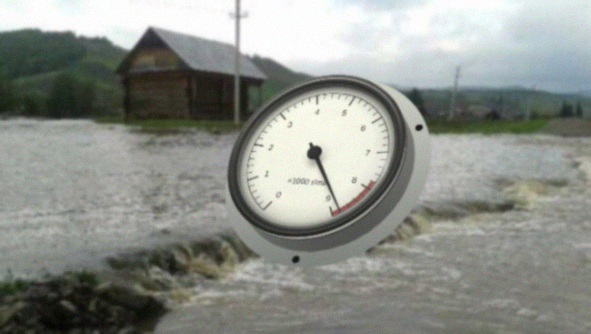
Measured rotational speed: 8800 rpm
